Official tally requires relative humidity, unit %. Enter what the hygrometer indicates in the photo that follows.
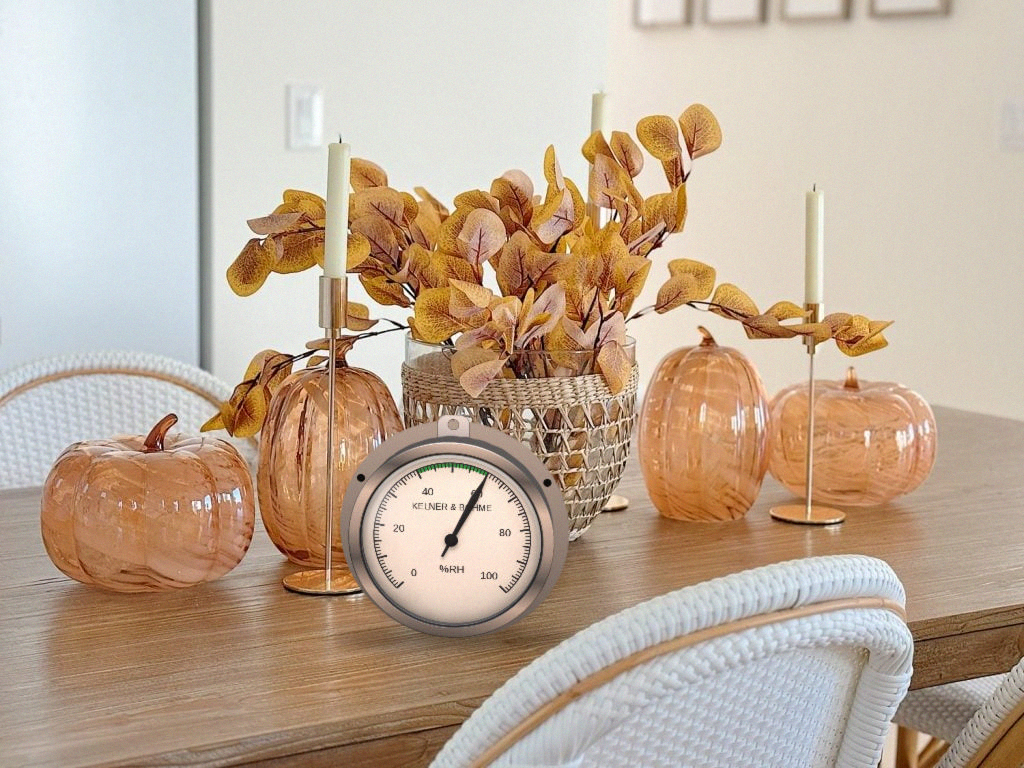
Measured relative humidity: 60 %
